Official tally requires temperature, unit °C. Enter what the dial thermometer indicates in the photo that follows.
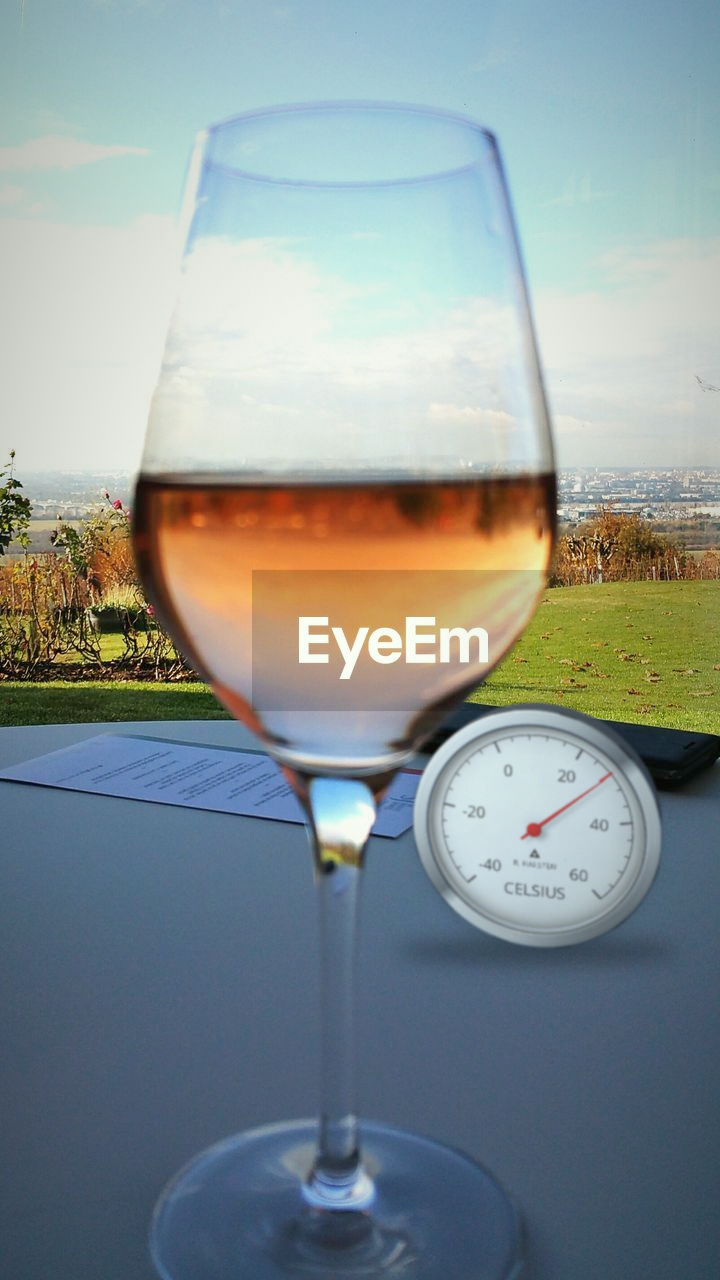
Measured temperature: 28 °C
